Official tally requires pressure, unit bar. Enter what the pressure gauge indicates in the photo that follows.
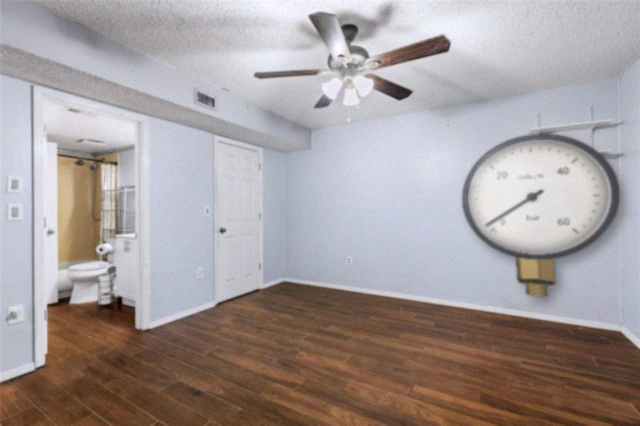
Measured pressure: 2 bar
